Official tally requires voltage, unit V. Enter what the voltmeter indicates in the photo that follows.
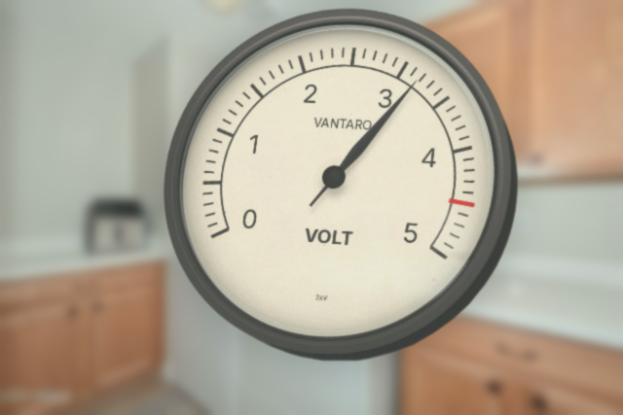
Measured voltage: 3.2 V
